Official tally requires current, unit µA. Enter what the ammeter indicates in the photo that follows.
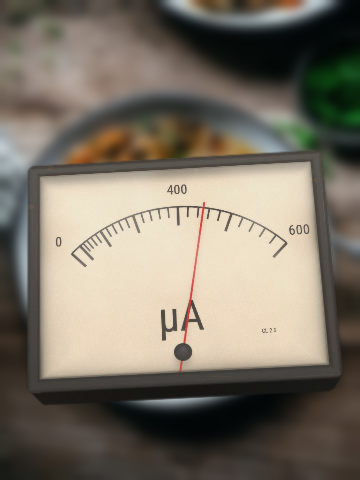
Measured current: 450 µA
